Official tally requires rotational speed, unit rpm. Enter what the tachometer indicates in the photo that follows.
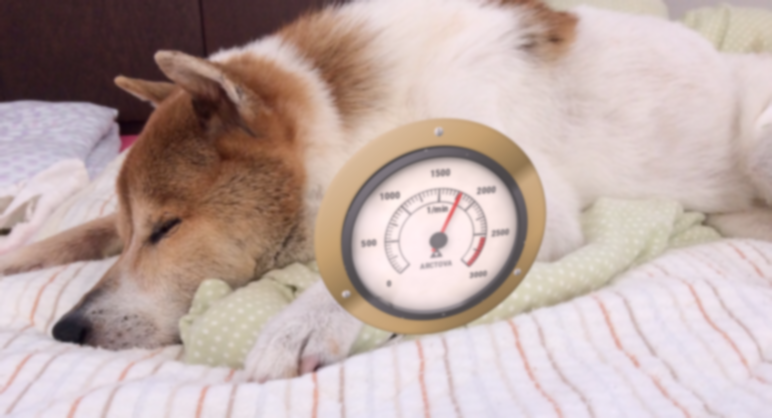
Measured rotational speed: 1750 rpm
